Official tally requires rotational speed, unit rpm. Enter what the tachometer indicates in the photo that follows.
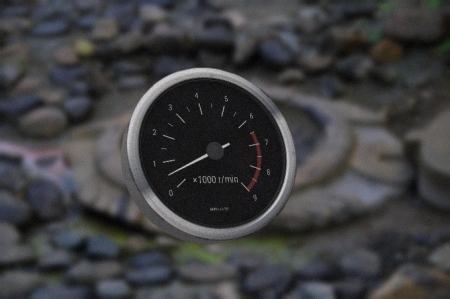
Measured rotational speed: 500 rpm
